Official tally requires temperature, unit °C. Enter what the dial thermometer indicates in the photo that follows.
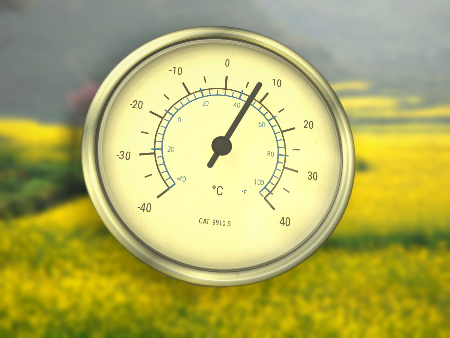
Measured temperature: 7.5 °C
